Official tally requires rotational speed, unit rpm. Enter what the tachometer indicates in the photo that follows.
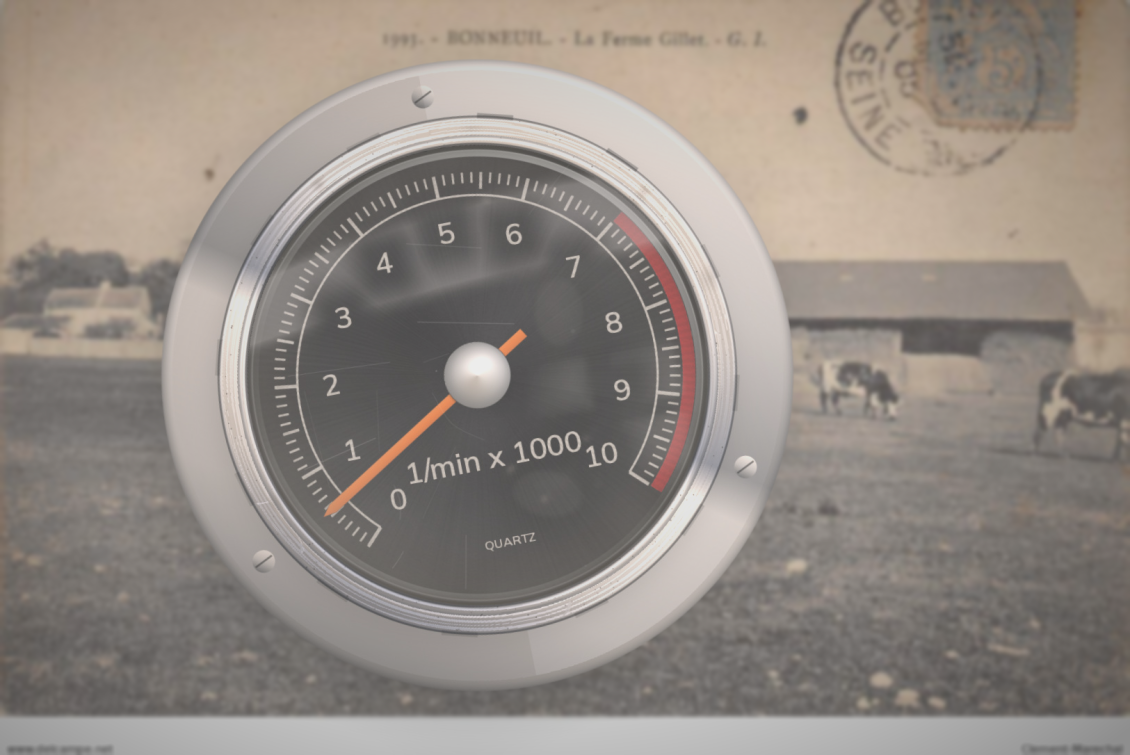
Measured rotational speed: 550 rpm
